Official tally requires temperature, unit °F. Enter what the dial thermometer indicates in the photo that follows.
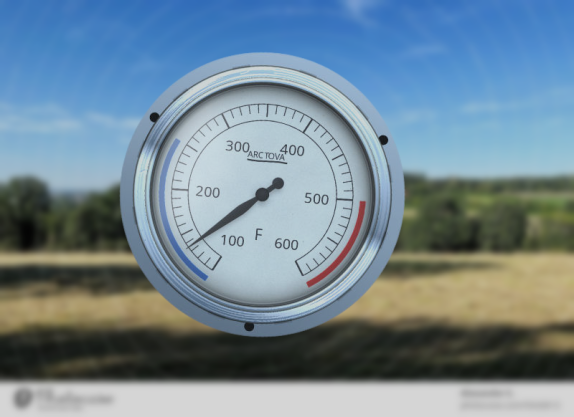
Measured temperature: 135 °F
